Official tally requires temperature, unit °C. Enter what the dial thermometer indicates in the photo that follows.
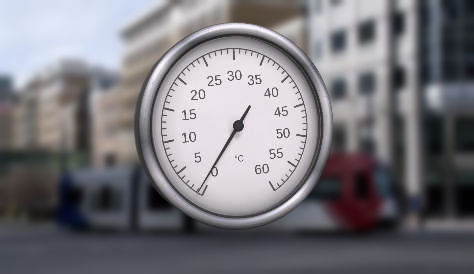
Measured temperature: 1 °C
